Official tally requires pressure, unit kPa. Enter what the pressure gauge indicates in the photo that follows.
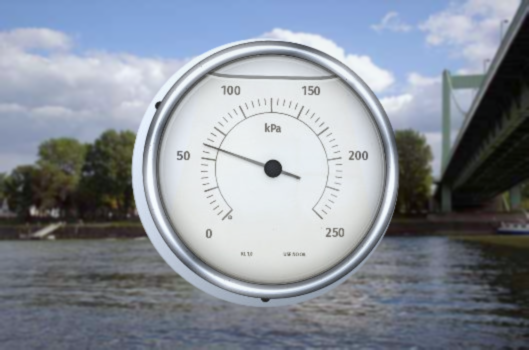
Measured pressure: 60 kPa
